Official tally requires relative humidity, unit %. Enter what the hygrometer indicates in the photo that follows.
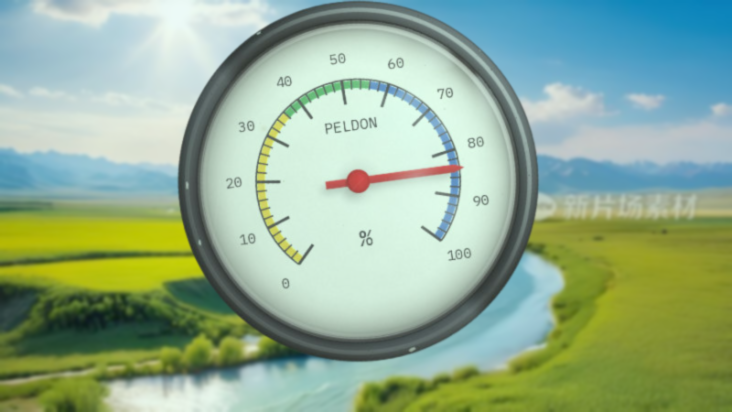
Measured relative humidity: 84 %
